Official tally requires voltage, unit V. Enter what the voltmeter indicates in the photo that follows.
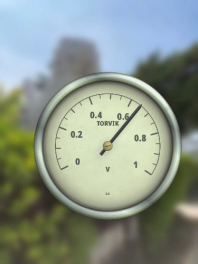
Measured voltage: 0.65 V
